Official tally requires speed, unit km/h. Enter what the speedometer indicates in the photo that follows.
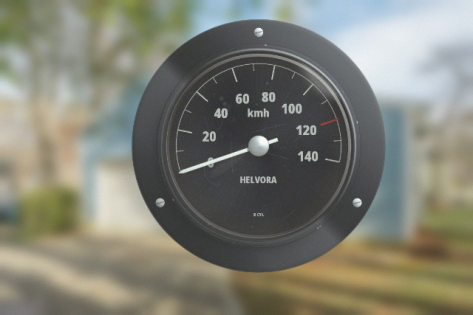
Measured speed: 0 km/h
